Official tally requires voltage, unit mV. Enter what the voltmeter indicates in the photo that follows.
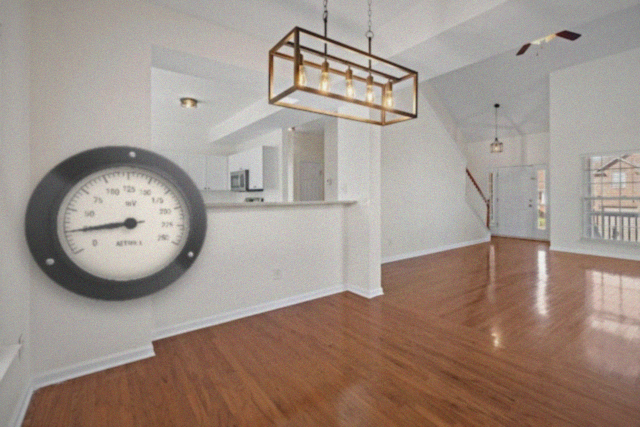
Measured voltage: 25 mV
